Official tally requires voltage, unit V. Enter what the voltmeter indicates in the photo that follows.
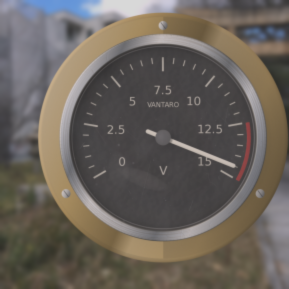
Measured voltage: 14.5 V
